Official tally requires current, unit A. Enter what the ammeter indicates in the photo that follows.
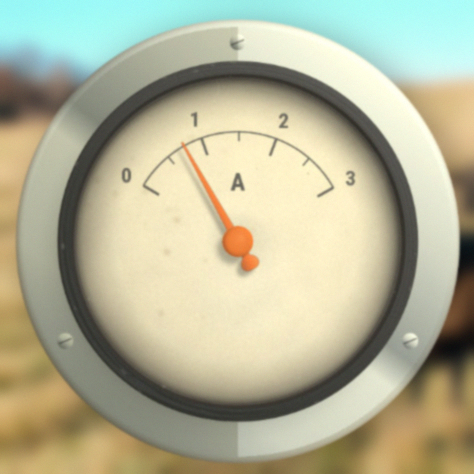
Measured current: 0.75 A
